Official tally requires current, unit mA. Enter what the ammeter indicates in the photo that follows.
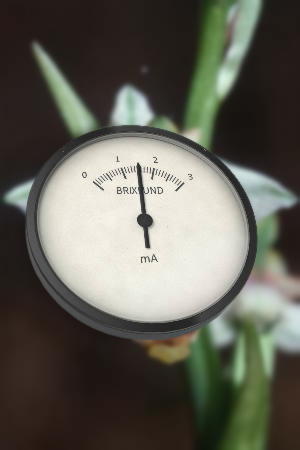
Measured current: 1.5 mA
